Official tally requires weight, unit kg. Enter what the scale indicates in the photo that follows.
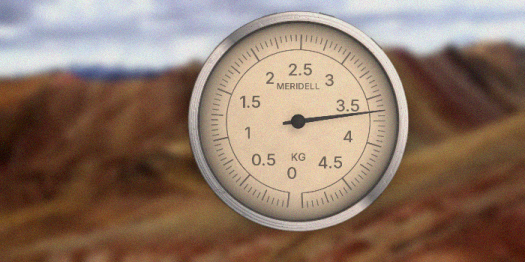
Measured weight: 3.65 kg
